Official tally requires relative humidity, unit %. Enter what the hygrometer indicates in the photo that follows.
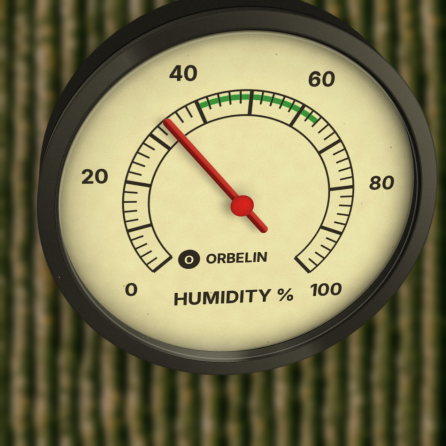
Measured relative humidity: 34 %
